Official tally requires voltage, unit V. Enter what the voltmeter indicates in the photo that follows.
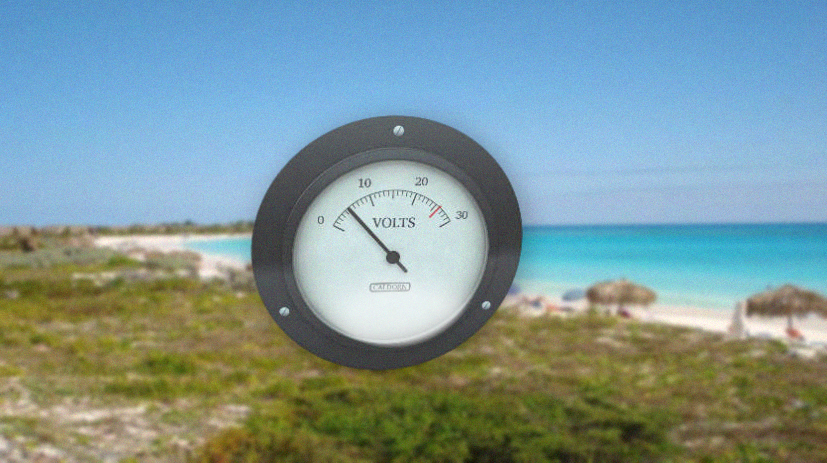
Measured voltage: 5 V
